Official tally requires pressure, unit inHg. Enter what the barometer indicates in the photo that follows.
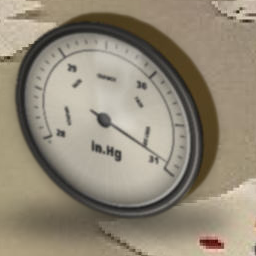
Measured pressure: 30.9 inHg
